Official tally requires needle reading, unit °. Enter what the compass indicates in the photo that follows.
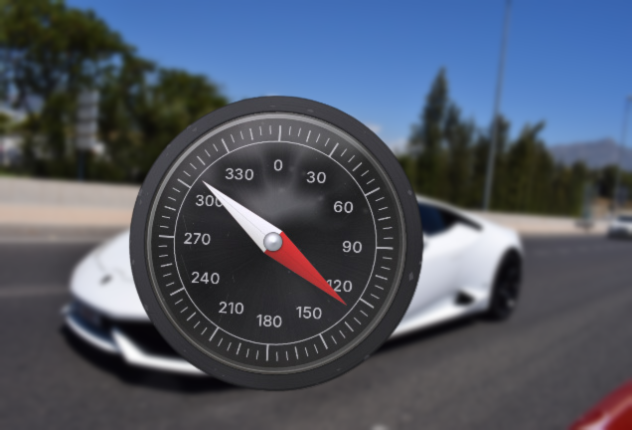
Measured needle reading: 127.5 °
